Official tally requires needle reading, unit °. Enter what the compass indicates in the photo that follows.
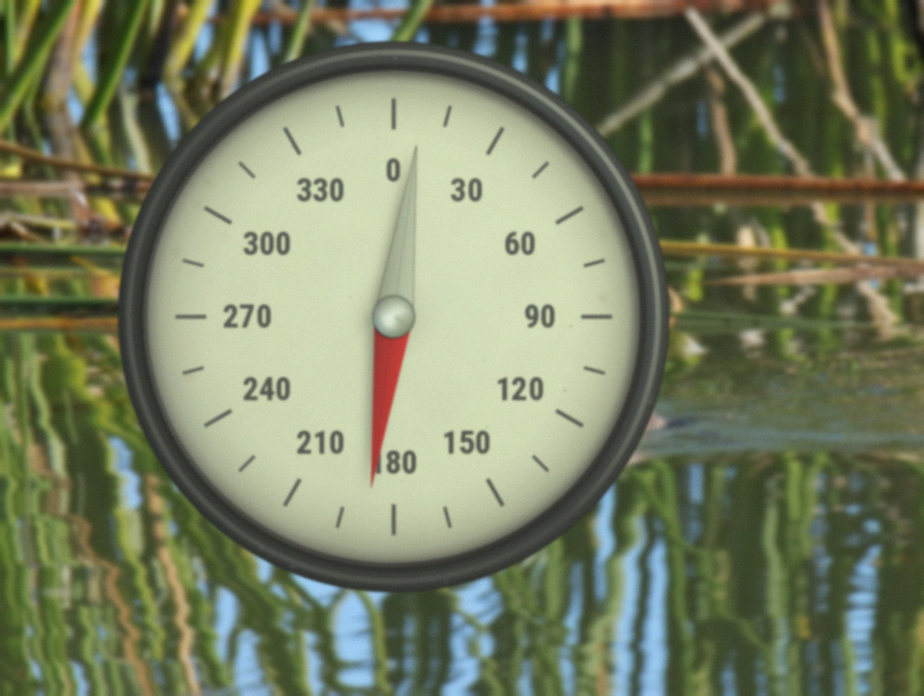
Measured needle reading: 187.5 °
